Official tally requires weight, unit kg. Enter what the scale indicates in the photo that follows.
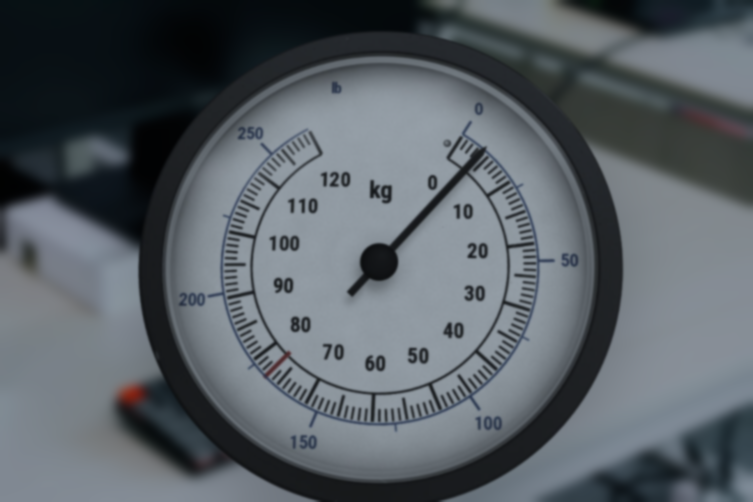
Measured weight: 4 kg
